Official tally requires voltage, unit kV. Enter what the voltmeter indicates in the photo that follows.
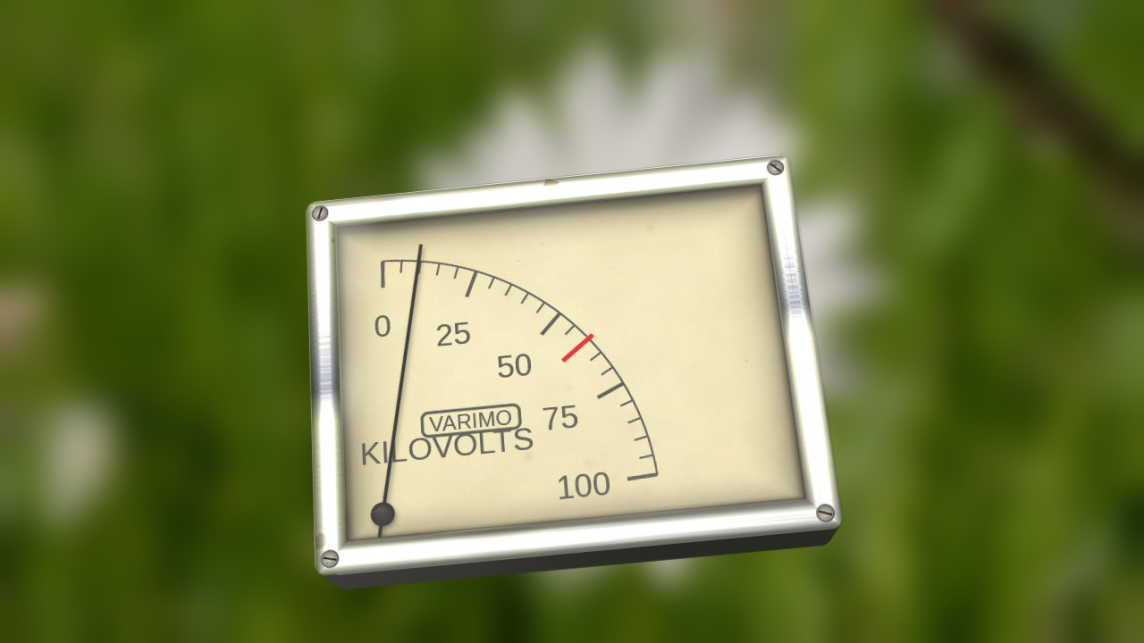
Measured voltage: 10 kV
